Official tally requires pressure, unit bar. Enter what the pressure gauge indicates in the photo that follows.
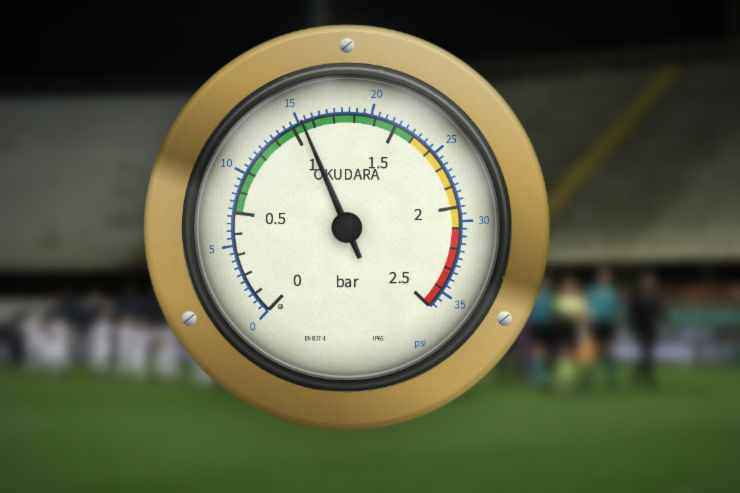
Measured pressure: 1.05 bar
